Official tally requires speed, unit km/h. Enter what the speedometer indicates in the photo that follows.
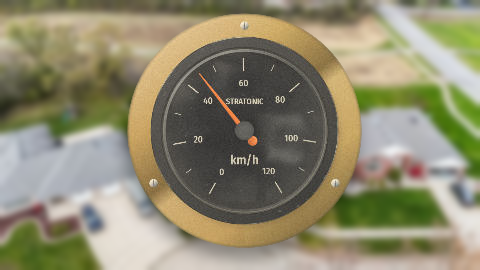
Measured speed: 45 km/h
